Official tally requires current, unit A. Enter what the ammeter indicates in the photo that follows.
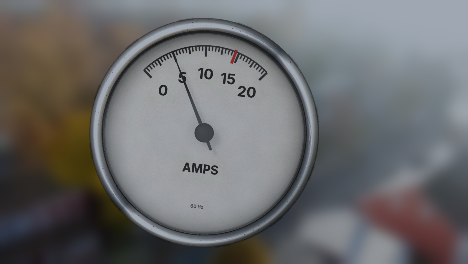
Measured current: 5 A
